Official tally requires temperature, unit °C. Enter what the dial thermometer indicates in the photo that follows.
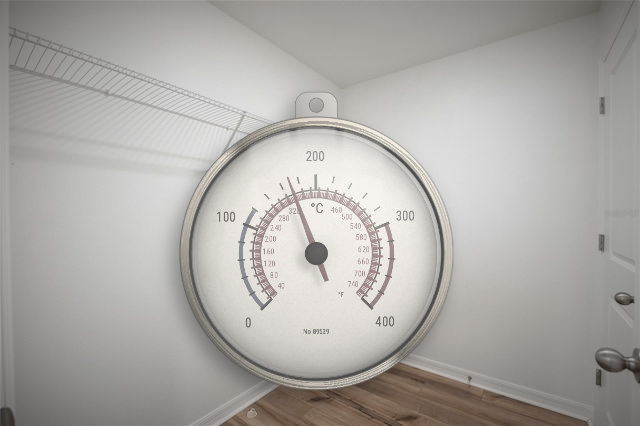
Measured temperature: 170 °C
